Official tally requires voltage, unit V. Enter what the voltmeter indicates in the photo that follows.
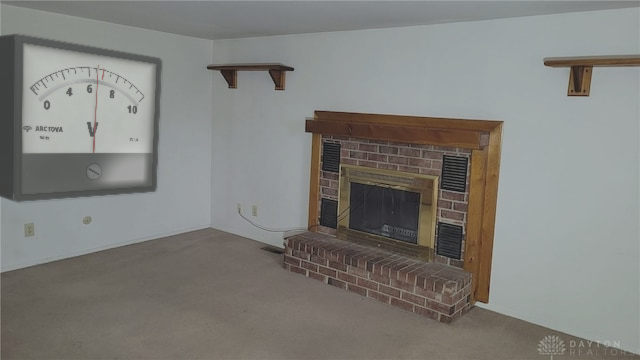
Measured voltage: 6.5 V
